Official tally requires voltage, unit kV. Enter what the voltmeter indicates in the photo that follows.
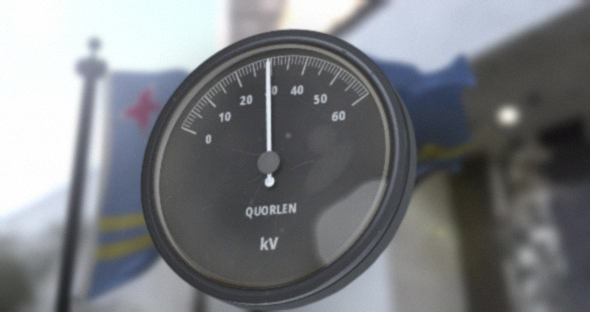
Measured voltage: 30 kV
